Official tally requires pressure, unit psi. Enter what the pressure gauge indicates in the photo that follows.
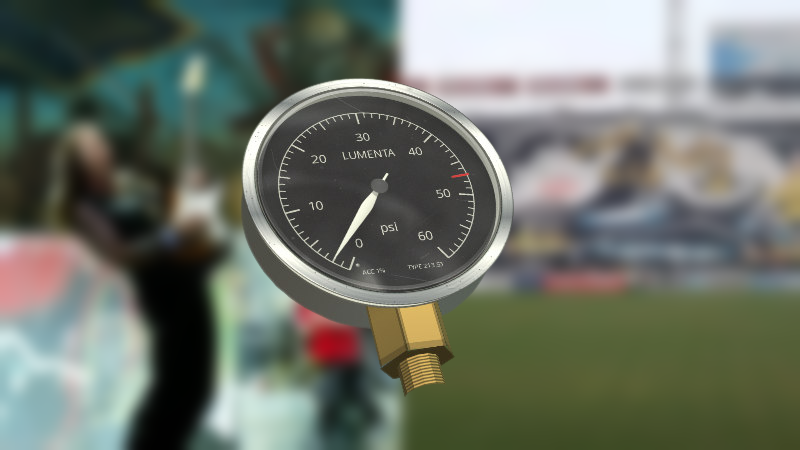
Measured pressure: 2 psi
